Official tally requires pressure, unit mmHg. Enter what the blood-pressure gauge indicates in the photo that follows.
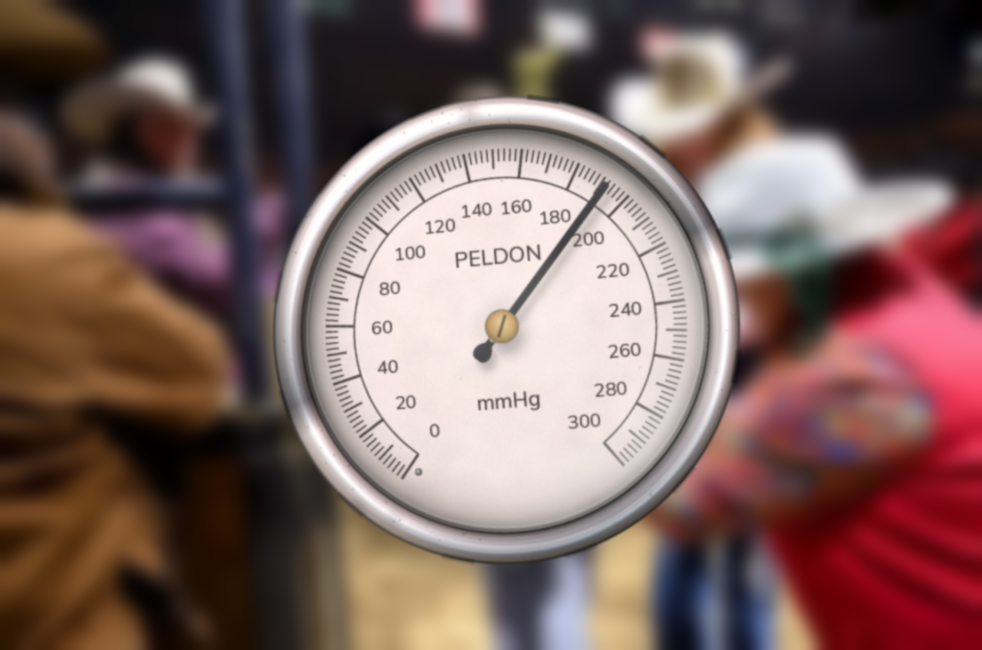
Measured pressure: 192 mmHg
